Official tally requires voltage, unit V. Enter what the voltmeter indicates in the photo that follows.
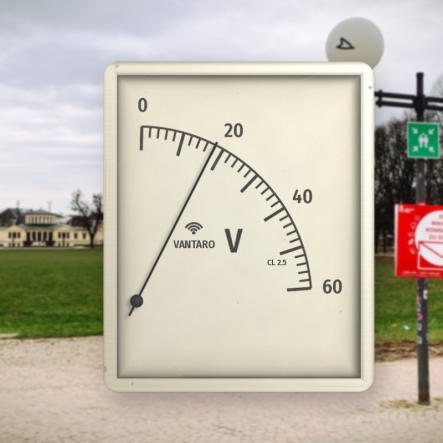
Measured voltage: 18 V
